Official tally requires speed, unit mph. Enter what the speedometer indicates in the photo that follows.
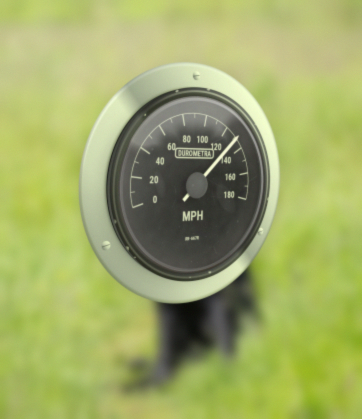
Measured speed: 130 mph
